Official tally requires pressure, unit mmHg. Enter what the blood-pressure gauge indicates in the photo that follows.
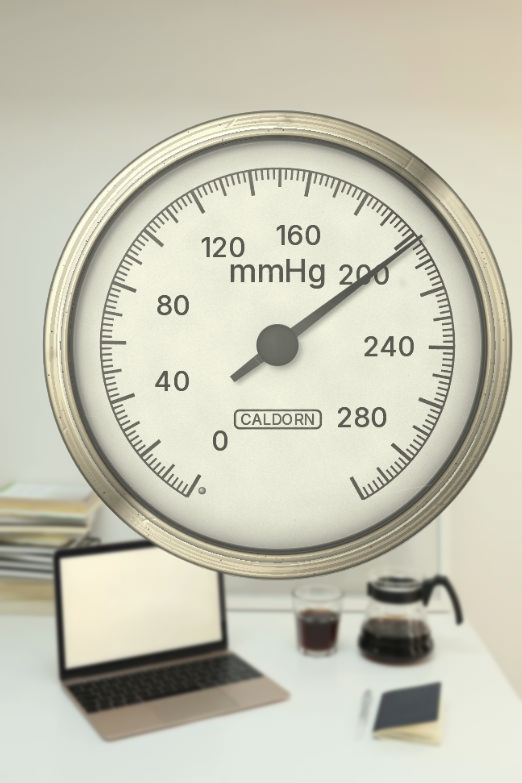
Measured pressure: 202 mmHg
